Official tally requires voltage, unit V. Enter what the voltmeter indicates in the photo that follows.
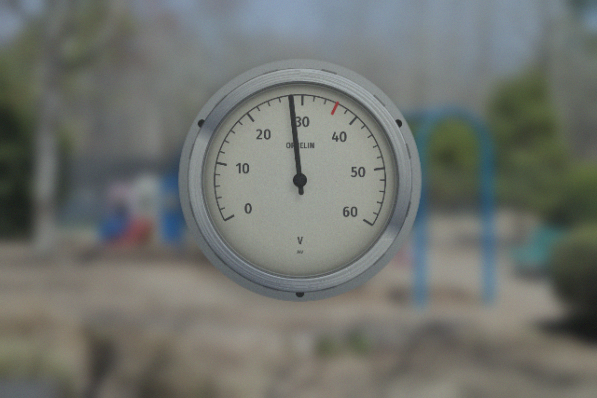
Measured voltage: 28 V
